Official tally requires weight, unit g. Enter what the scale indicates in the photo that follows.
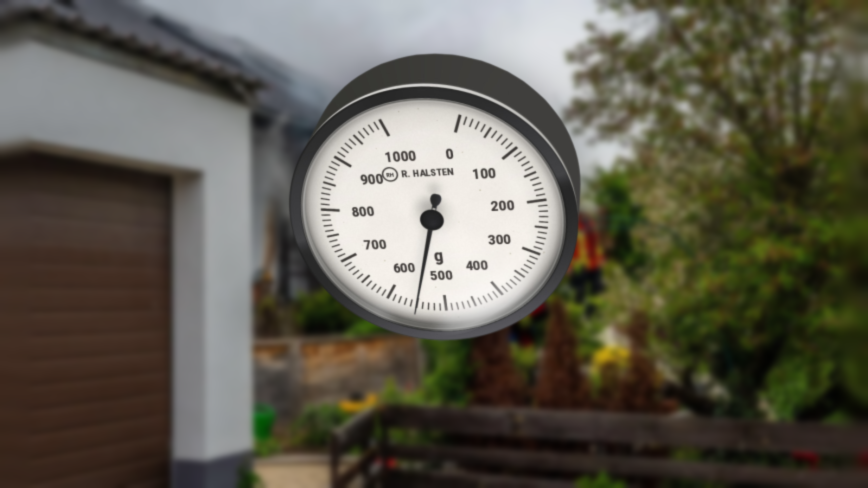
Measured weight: 550 g
